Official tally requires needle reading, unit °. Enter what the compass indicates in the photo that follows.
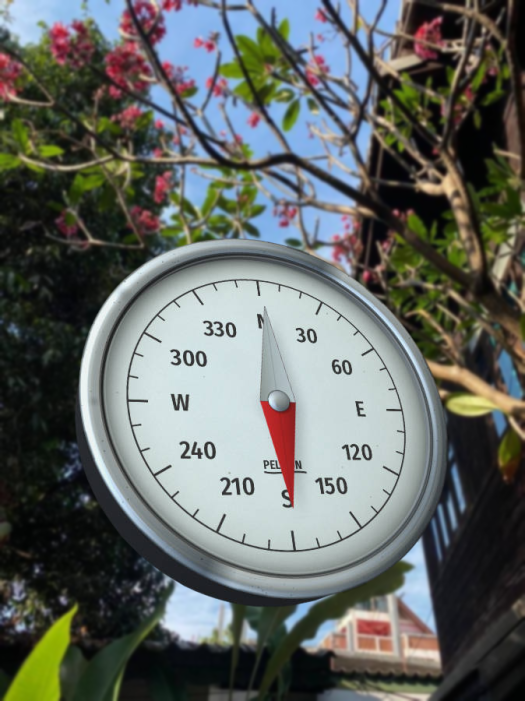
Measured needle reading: 180 °
